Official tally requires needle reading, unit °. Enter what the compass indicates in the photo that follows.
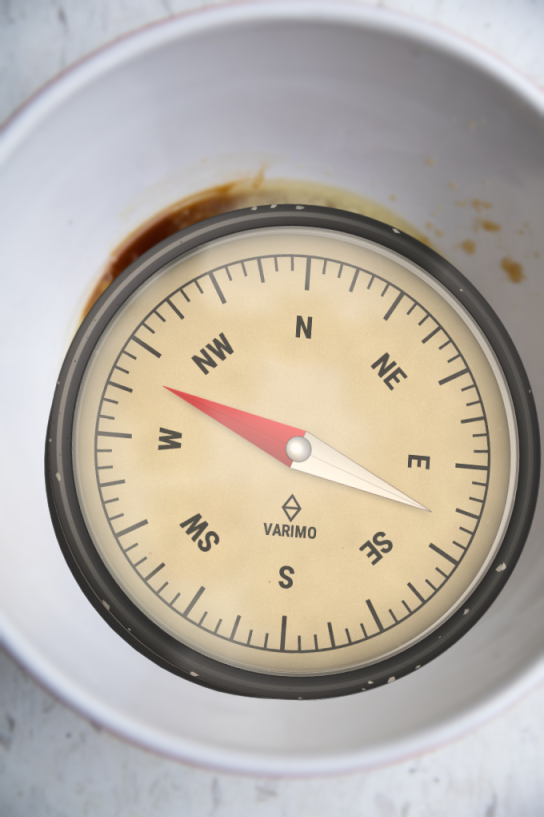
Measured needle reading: 290 °
